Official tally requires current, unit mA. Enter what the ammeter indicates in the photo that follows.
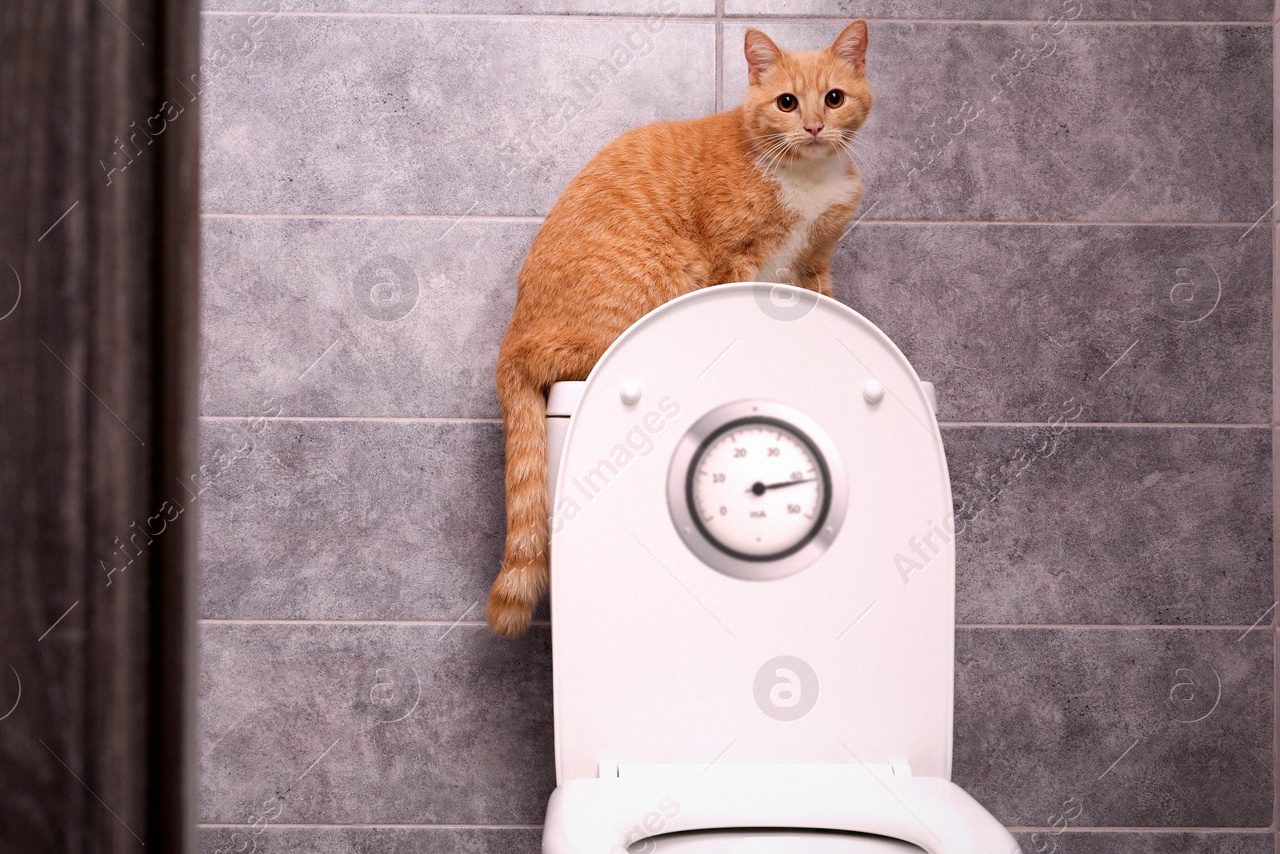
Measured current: 42 mA
